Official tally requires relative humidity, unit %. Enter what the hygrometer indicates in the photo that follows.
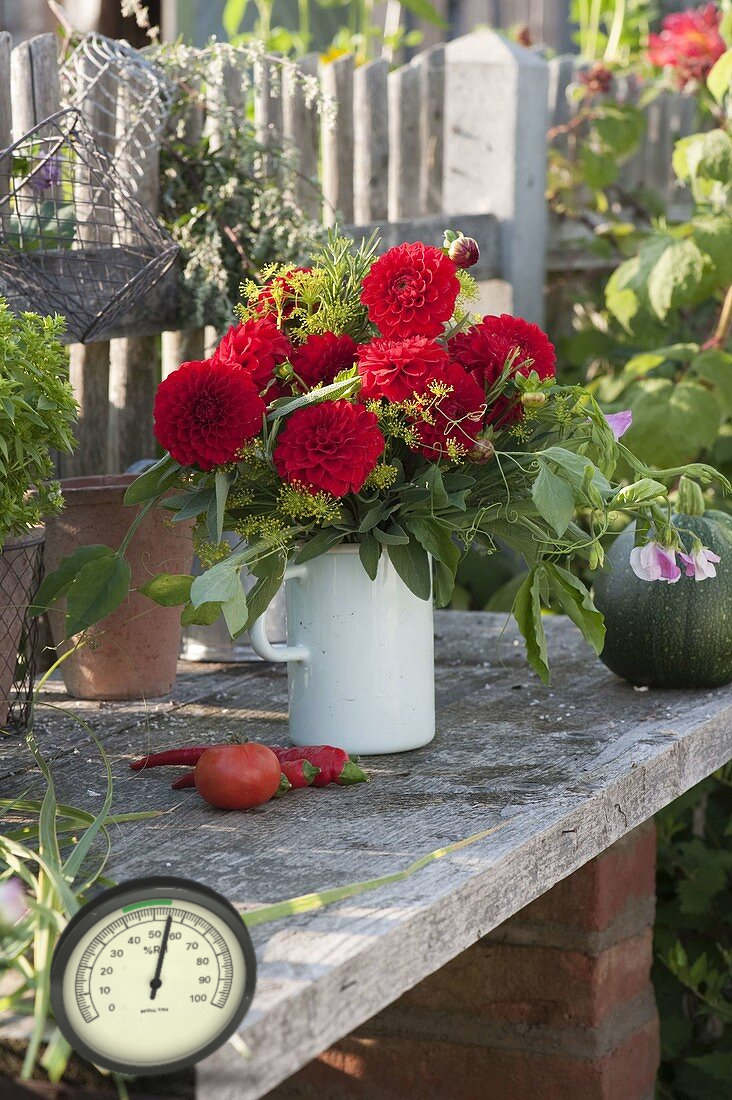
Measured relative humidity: 55 %
